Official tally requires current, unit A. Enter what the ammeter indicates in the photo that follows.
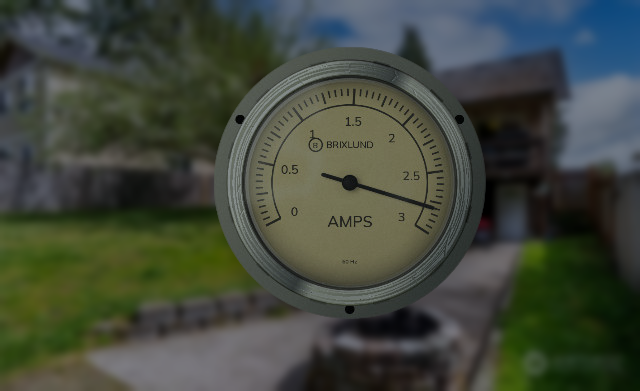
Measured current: 2.8 A
